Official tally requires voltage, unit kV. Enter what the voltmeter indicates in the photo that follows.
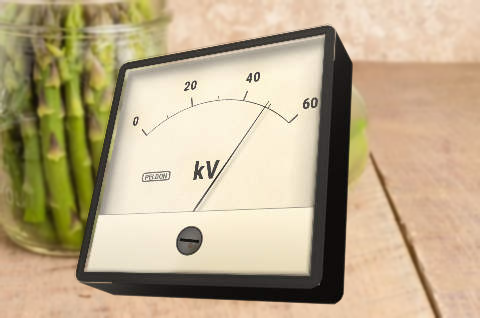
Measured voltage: 50 kV
